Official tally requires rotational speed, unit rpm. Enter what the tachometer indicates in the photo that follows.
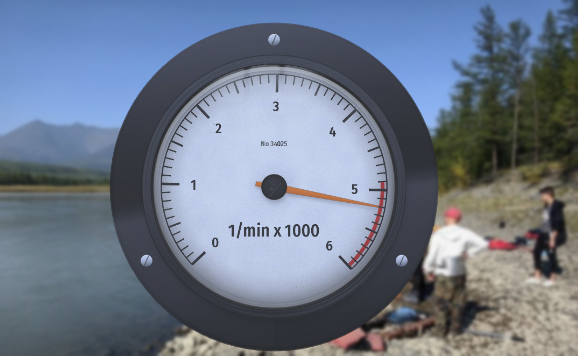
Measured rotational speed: 5200 rpm
